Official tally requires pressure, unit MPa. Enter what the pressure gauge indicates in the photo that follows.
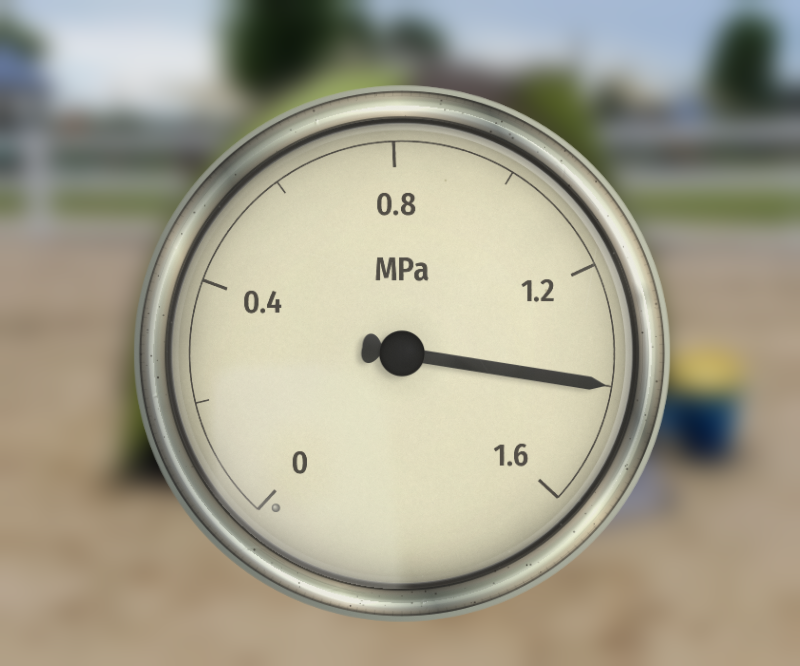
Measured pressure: 1.4 MPa
